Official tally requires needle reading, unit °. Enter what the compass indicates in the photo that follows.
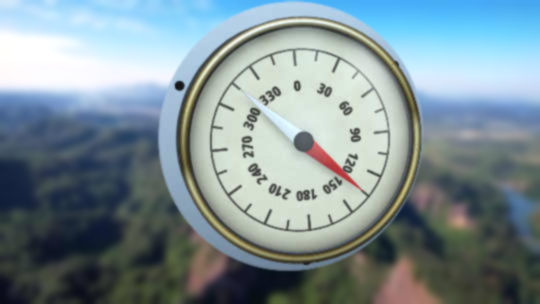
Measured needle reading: 135 °
